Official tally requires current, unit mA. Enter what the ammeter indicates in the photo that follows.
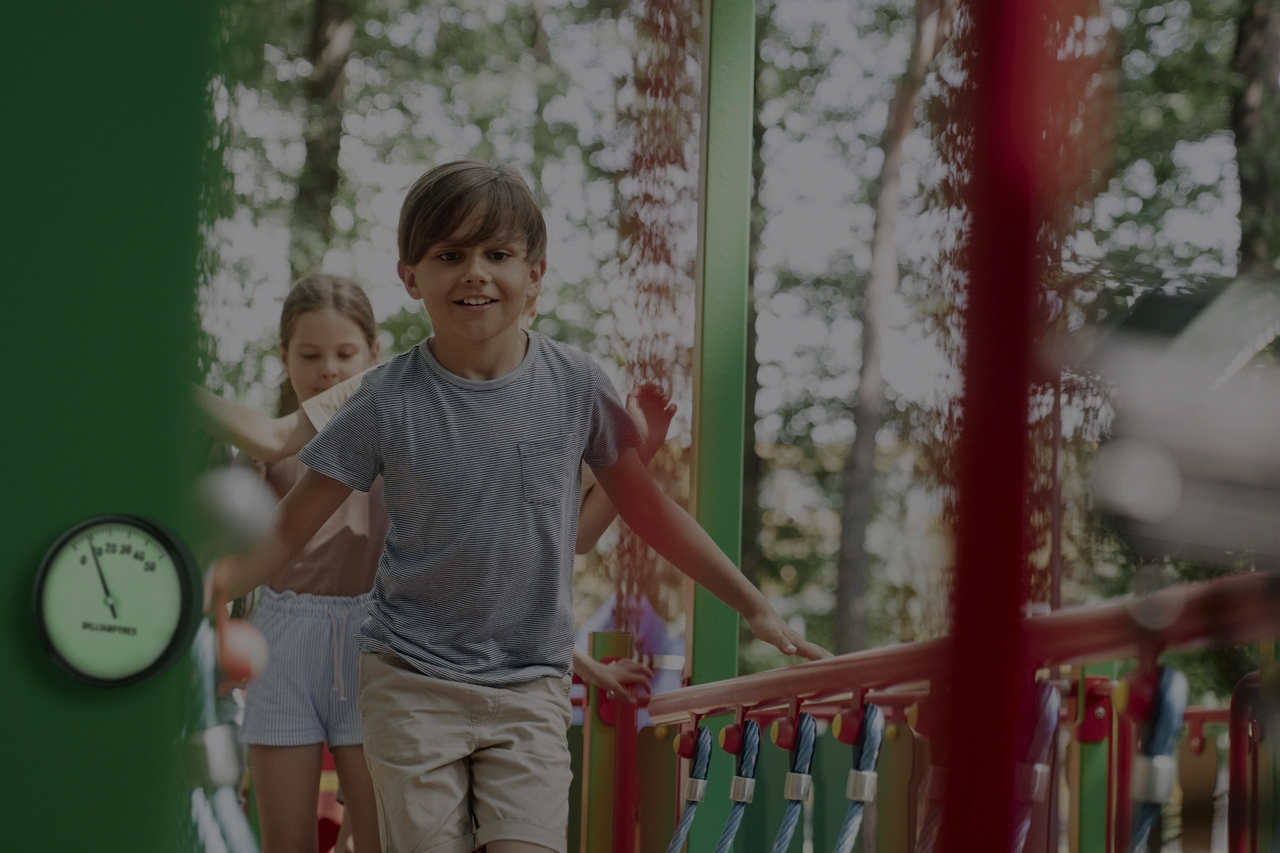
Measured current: 10 mA
